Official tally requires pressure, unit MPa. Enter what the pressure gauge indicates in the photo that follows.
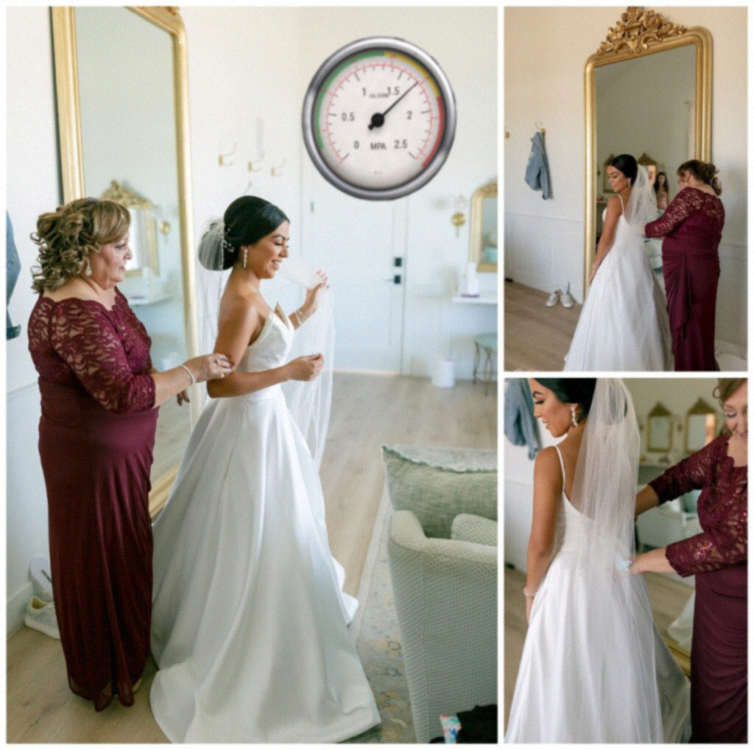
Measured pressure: 1.7 MPa
